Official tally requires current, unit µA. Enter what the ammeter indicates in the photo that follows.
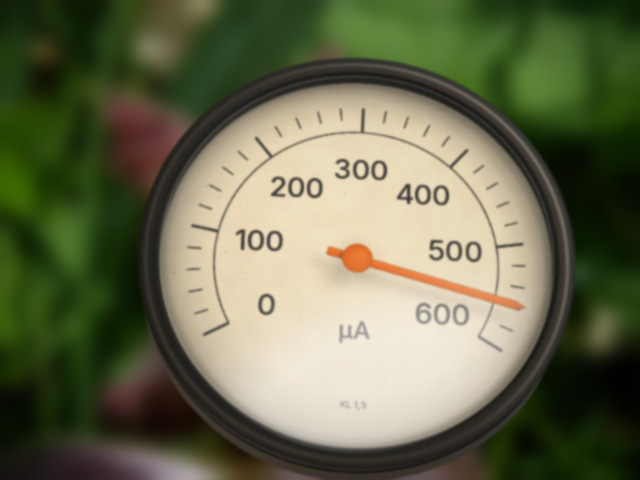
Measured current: 560 µA
